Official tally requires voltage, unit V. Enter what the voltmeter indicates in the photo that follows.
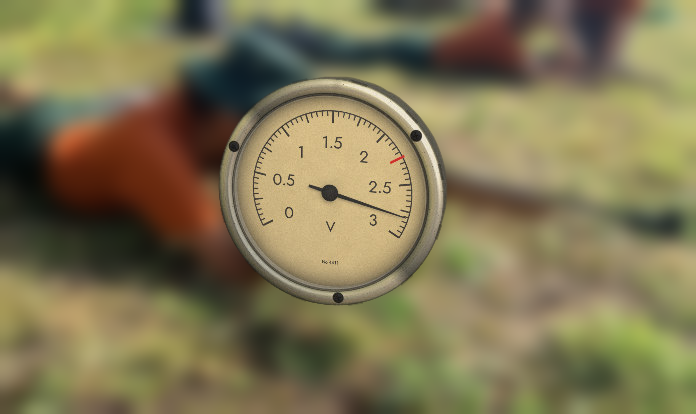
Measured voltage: 2.8 V
